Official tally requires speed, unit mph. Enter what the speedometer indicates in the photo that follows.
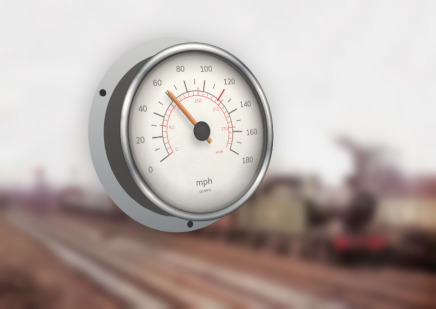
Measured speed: 60 mph
